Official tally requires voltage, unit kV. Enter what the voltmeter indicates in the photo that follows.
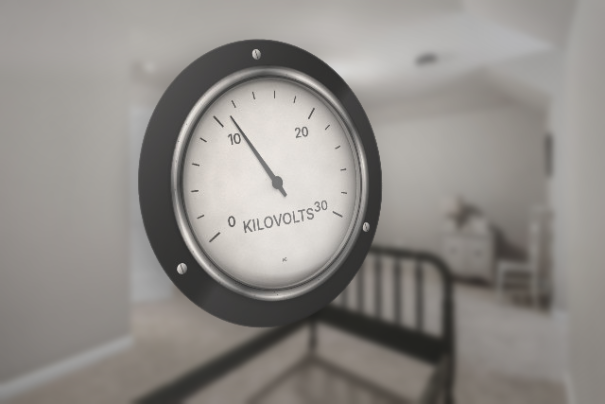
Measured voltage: 11 kV
